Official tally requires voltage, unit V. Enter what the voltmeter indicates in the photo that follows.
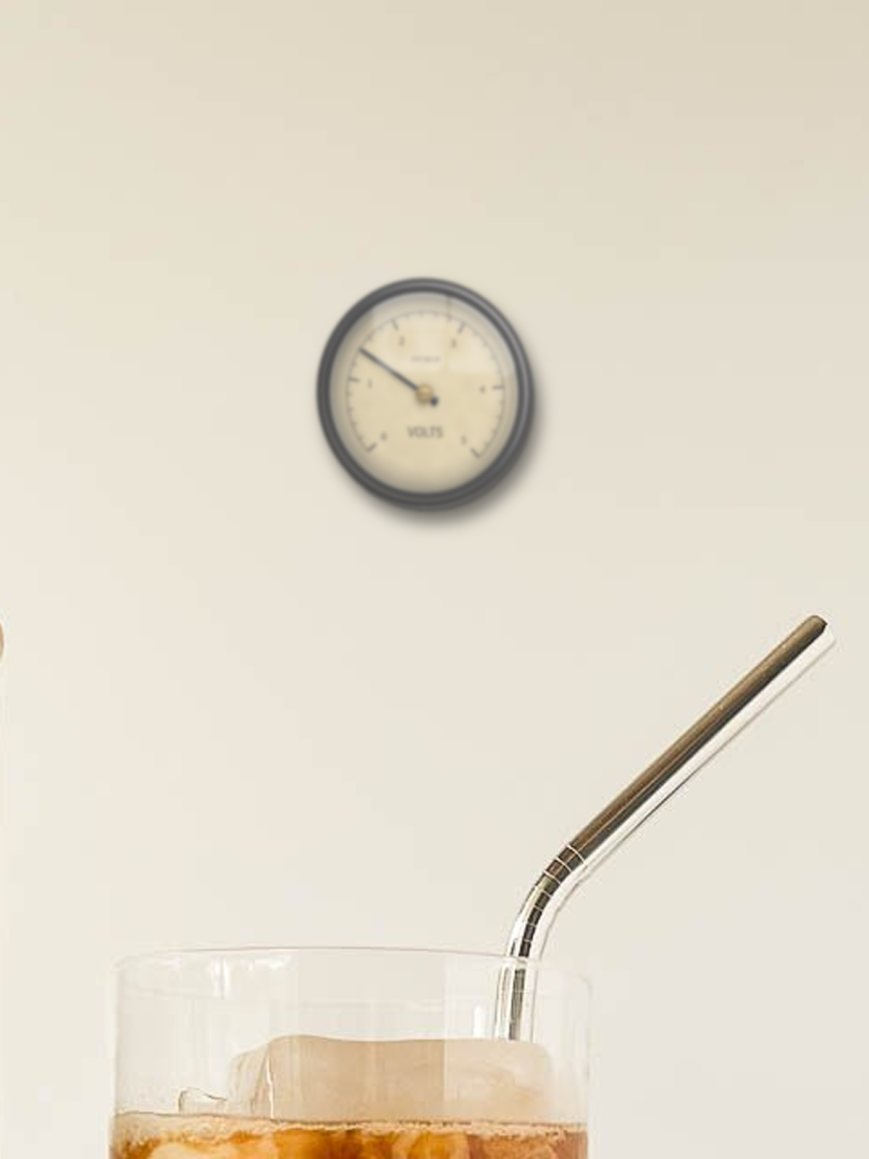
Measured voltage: 1.4 V
